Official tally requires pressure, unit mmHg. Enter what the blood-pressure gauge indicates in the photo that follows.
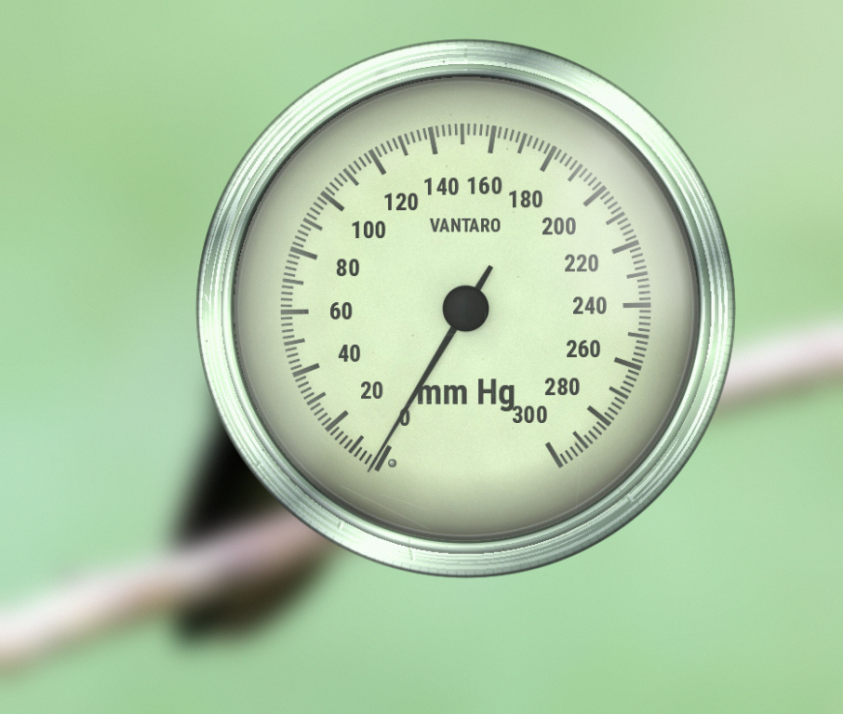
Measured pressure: 2 mmHg
